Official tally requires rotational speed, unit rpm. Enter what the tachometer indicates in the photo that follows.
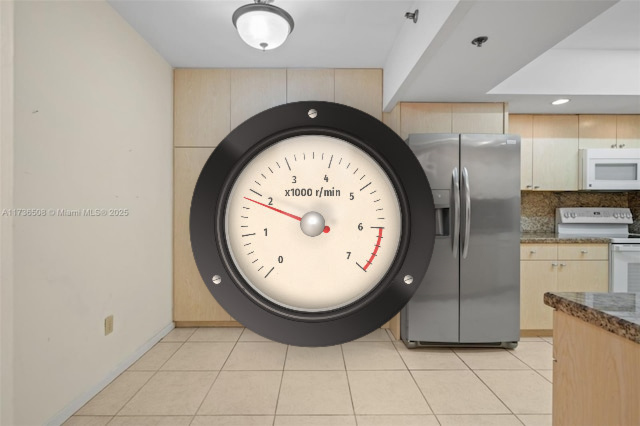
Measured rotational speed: 1800 rpm
